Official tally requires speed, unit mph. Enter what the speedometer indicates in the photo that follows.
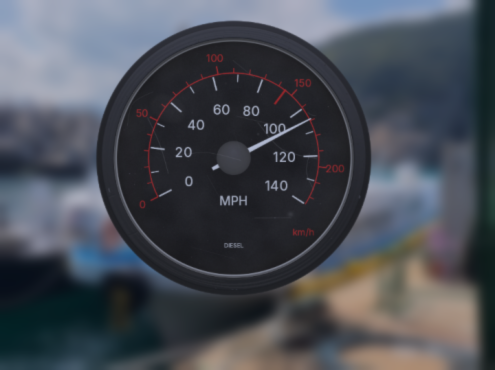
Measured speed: 105 mph
